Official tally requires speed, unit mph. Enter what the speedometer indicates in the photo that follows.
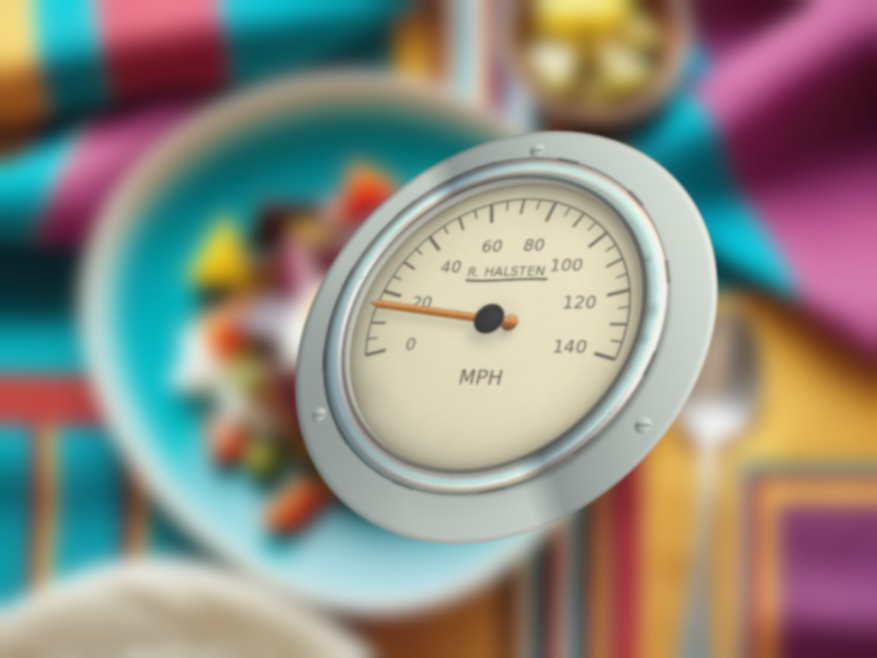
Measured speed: 15 mph
